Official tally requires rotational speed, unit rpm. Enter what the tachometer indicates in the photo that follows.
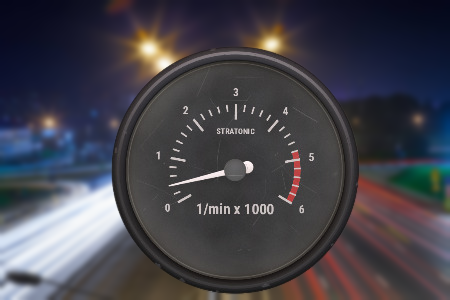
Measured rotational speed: 400 rpm
